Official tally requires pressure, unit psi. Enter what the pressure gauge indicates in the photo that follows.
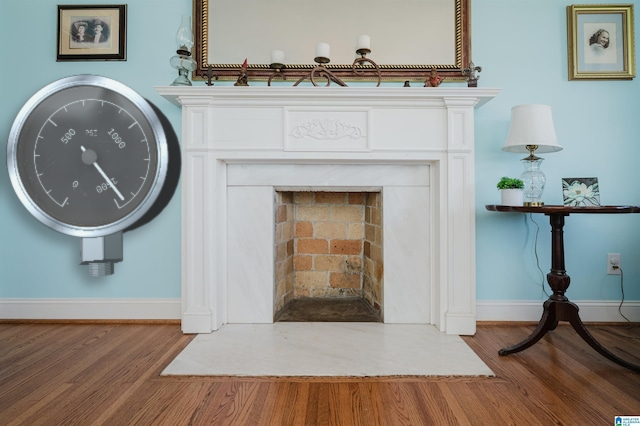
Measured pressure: 1450 psi
